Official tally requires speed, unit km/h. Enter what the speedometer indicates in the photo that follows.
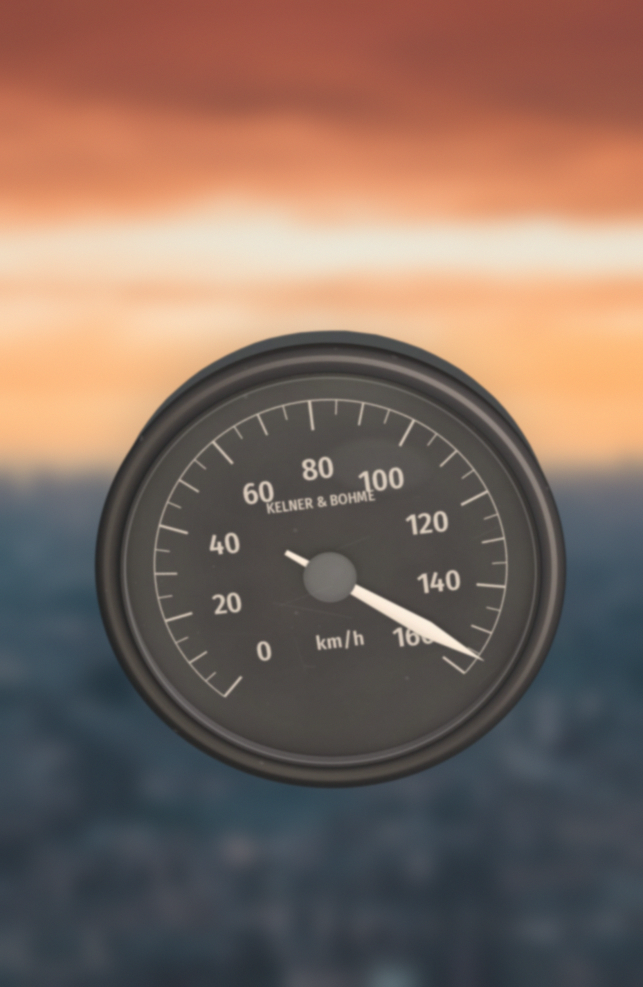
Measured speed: 155 km/h
